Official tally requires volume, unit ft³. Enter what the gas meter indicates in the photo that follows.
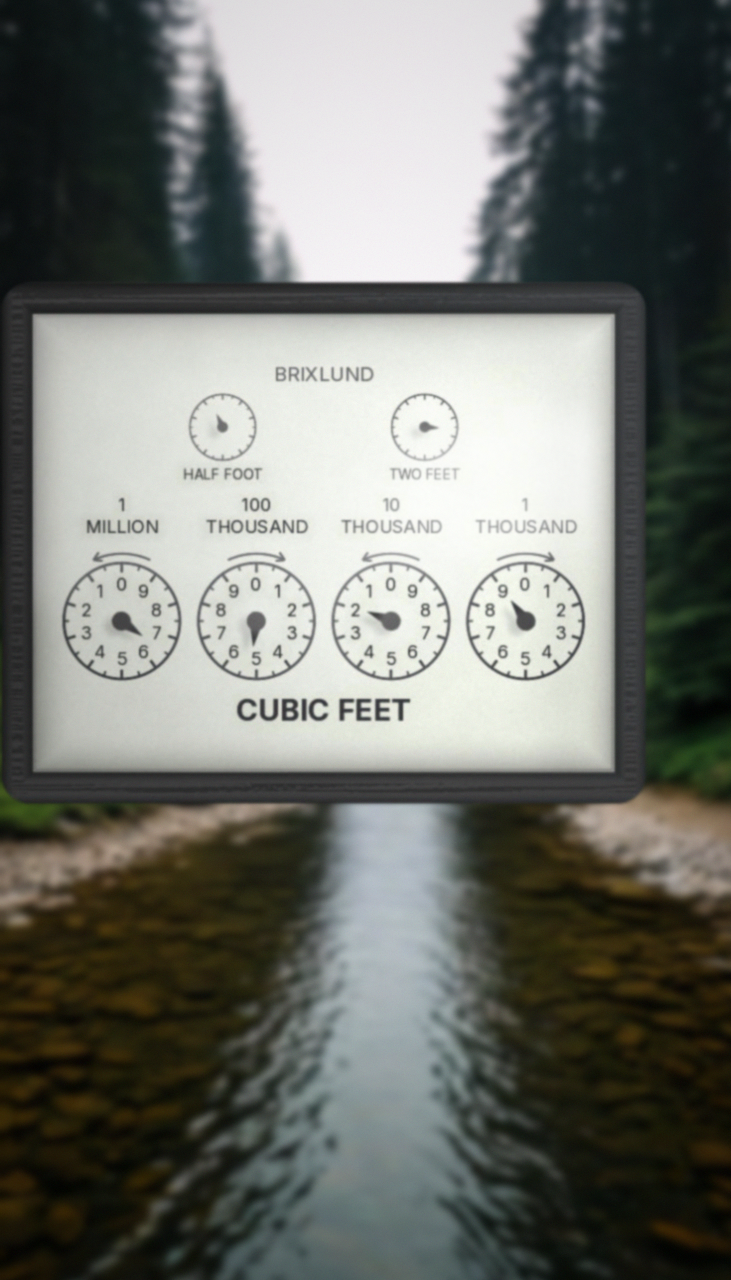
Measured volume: 651900 ft³
